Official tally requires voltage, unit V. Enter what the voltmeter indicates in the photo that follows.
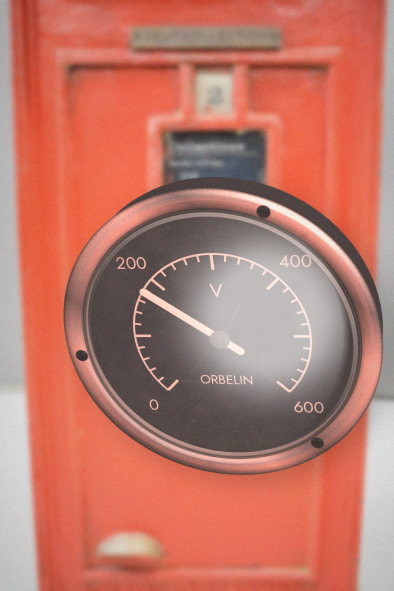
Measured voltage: 180 V
